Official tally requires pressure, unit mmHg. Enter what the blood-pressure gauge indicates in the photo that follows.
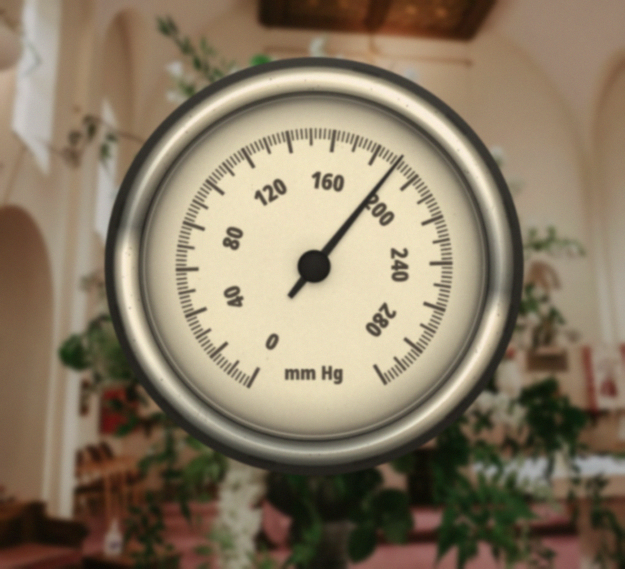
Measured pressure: 190 mmHg
